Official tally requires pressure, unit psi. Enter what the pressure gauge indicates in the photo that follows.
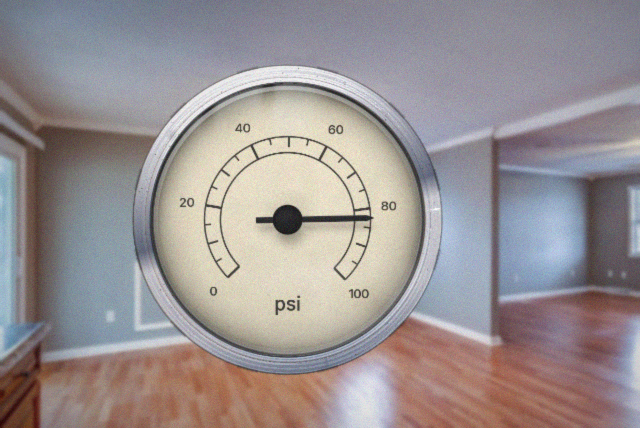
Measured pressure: 82.5 psi
